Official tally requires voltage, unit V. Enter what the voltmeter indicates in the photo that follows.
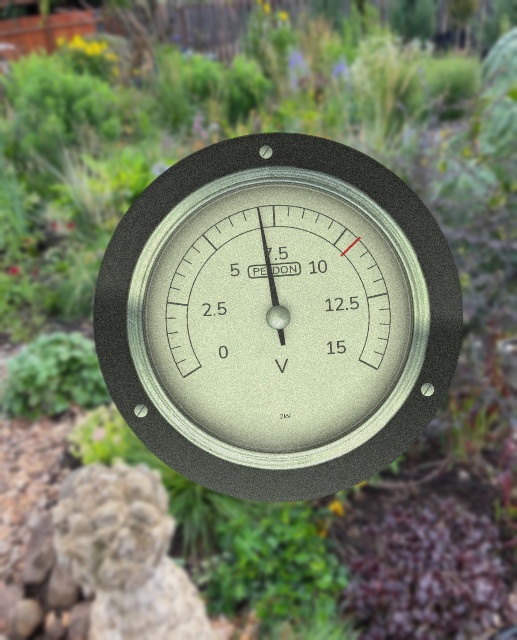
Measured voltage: 7 V
